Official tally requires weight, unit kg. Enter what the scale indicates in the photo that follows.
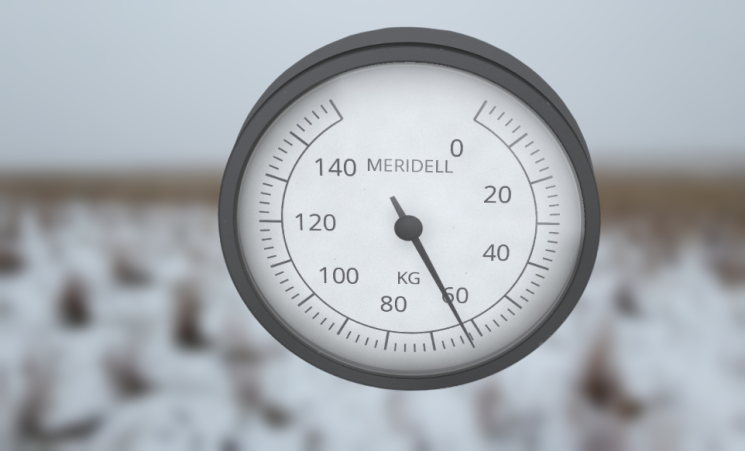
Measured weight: 62 kg
